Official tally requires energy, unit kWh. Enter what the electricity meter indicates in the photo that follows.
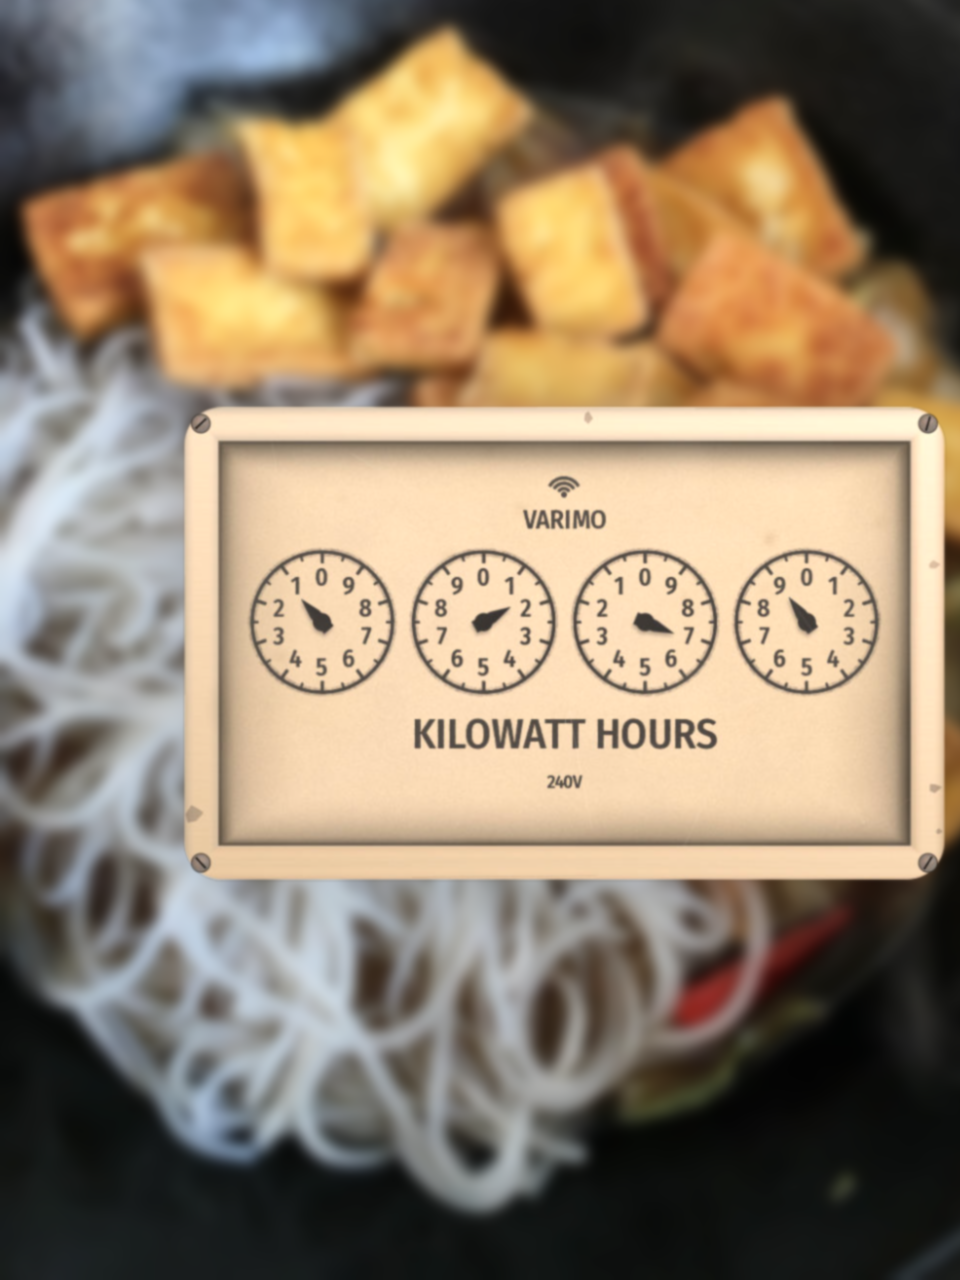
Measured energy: 1169 kWh
